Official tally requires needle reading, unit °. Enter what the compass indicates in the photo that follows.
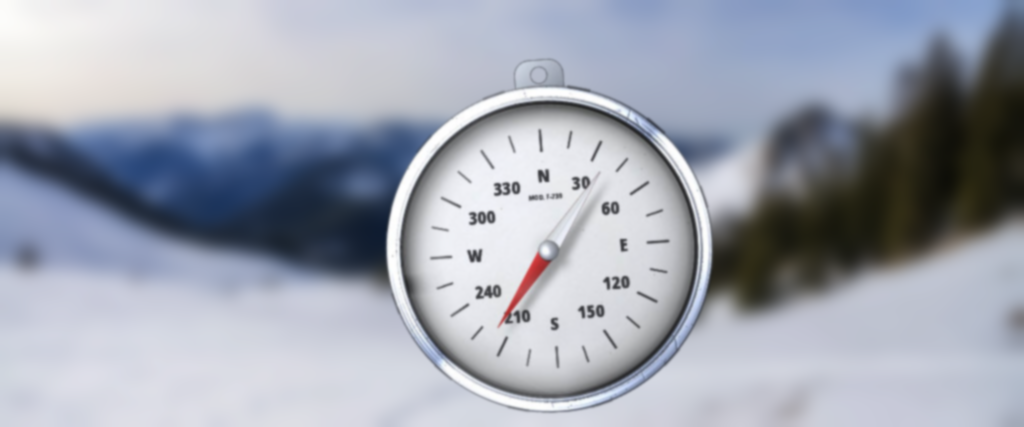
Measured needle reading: 217.5 °
